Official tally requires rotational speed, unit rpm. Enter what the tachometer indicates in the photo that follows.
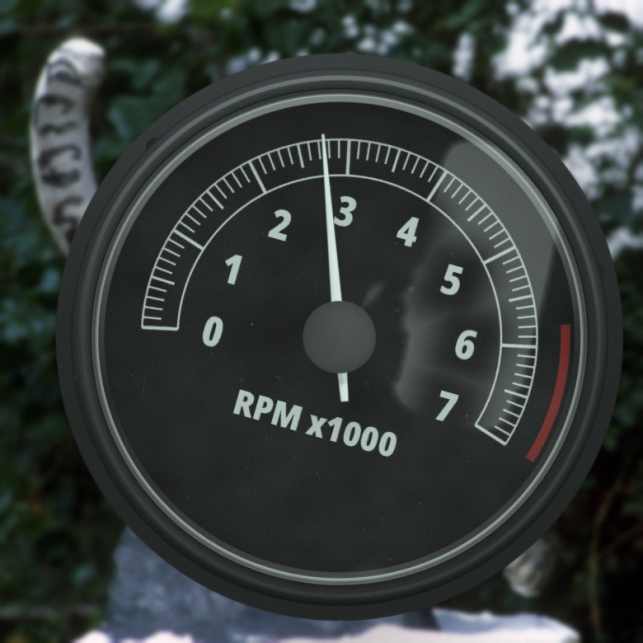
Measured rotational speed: 2750 rpm
